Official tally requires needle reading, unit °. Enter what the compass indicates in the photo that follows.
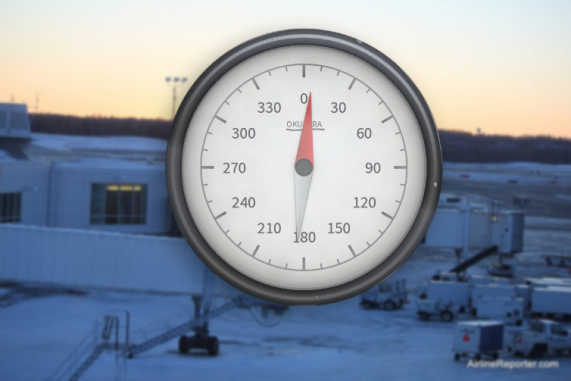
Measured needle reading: 5 °
